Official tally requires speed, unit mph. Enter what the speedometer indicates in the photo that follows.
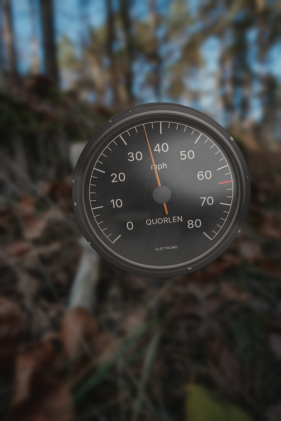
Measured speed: 36 mph
